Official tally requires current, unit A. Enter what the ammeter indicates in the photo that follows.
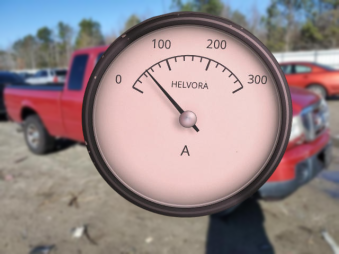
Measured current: 50 A
